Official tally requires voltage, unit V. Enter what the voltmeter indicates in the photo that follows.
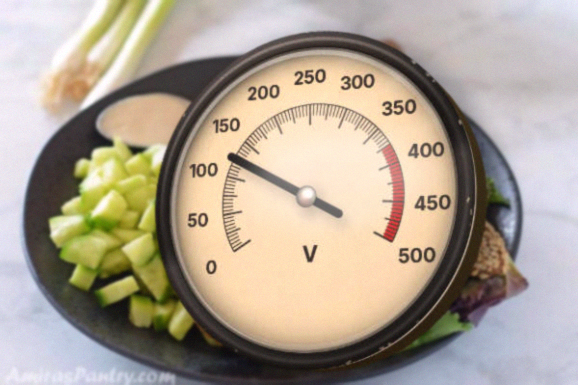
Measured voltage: 125 V
